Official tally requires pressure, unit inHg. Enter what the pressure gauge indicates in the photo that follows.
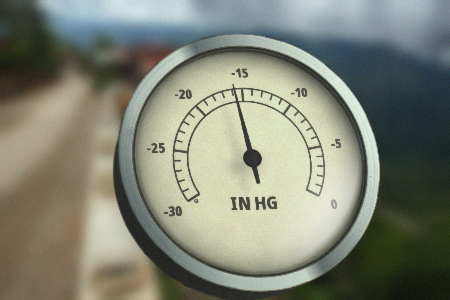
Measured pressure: -16 inHg
